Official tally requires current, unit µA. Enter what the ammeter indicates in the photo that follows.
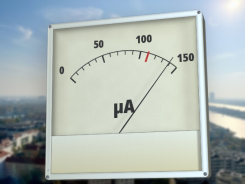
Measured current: 140 µA
